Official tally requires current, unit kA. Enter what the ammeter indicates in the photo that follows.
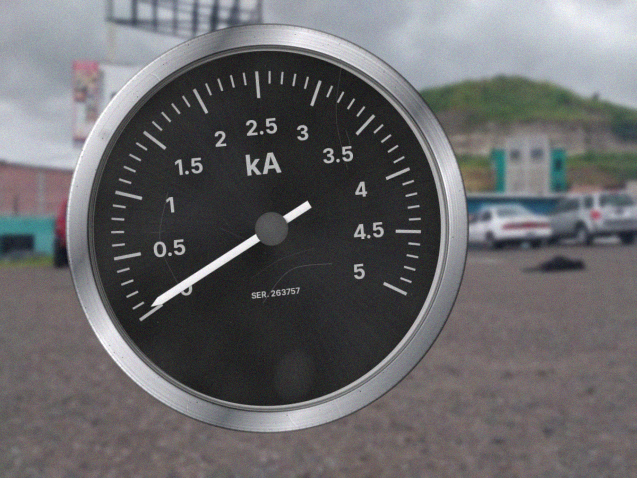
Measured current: 0.05 kA
